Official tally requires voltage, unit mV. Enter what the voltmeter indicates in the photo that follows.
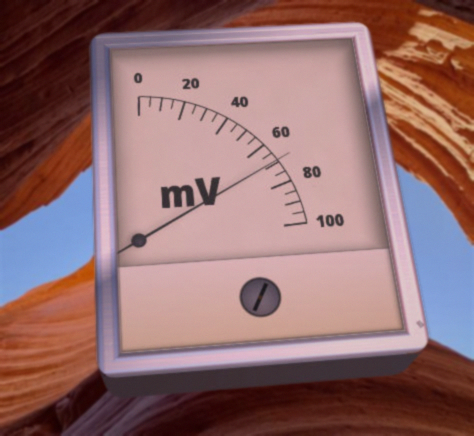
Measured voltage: 70 mV
